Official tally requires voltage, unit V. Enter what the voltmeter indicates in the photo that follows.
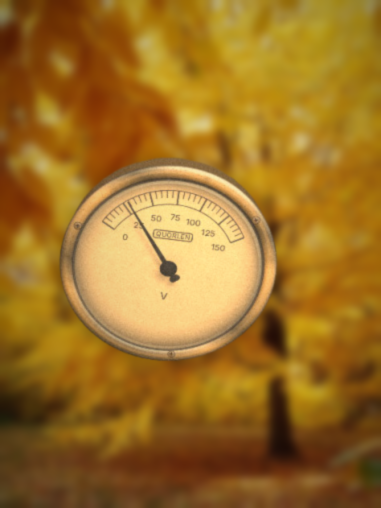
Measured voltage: 30 V
